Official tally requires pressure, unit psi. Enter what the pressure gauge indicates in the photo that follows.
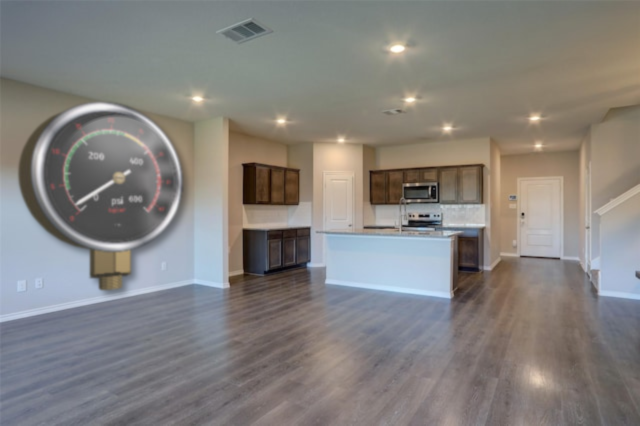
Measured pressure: 20 psi
